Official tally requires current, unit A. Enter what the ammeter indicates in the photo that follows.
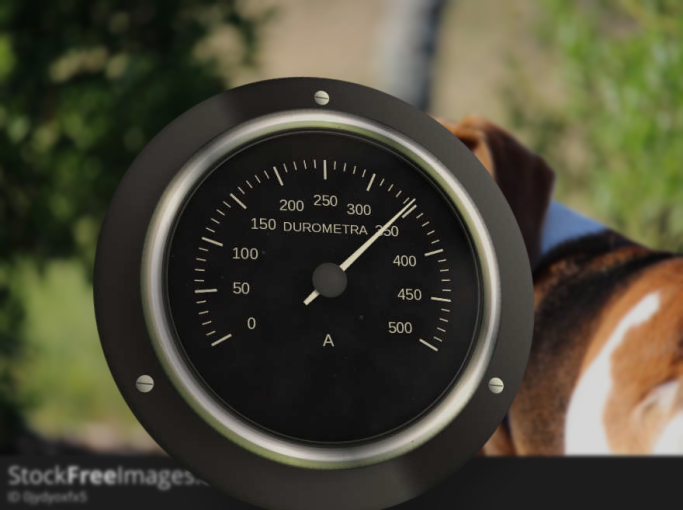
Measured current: 345 A
